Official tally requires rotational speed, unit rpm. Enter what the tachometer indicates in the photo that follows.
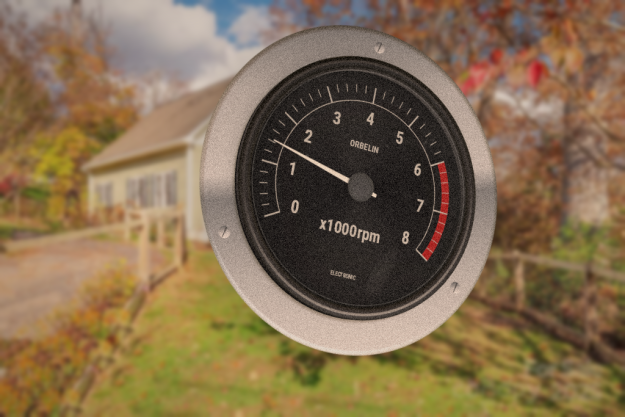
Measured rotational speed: 1400 rpm
